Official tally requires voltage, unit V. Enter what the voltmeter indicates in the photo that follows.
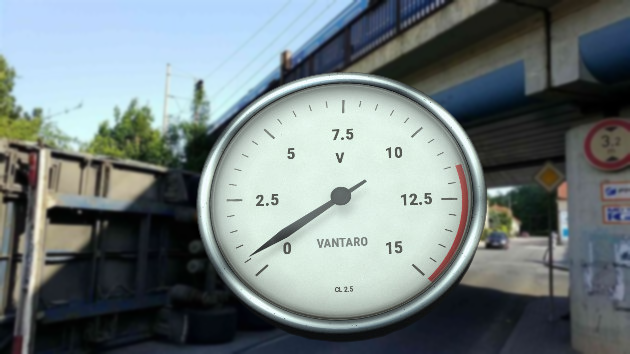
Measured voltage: 0.5 V
